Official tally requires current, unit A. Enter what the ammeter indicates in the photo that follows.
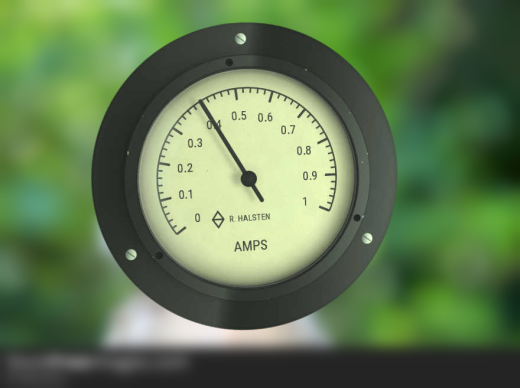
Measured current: 0.4 A
